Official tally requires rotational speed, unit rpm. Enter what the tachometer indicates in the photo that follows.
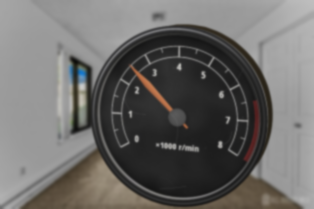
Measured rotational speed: 2500 rpm
